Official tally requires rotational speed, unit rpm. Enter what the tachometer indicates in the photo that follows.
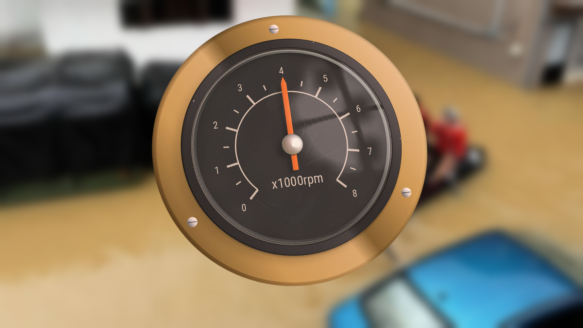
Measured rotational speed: 4000 rpm
